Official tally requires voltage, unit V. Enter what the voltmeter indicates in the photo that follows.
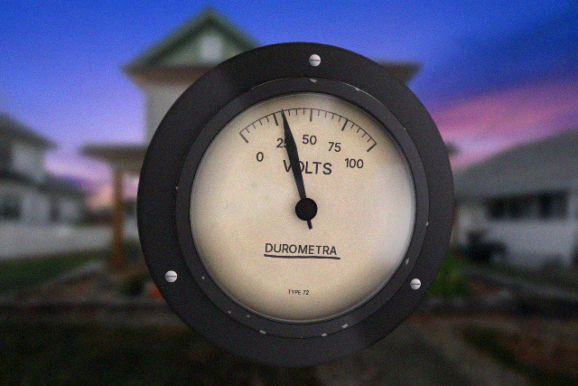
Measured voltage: 30 V
